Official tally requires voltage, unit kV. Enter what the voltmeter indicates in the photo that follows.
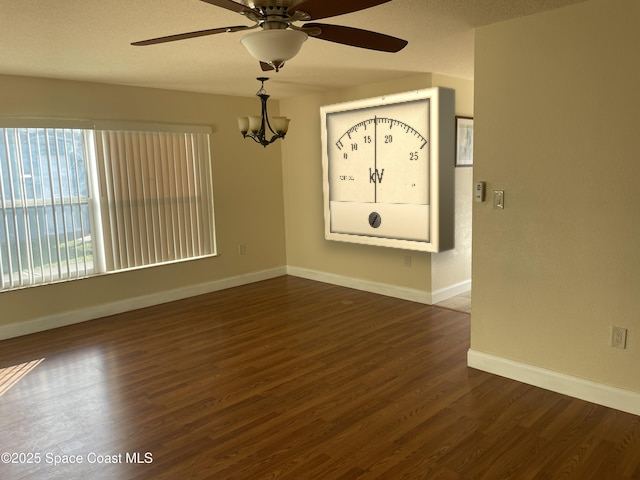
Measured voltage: 17.5 kV
